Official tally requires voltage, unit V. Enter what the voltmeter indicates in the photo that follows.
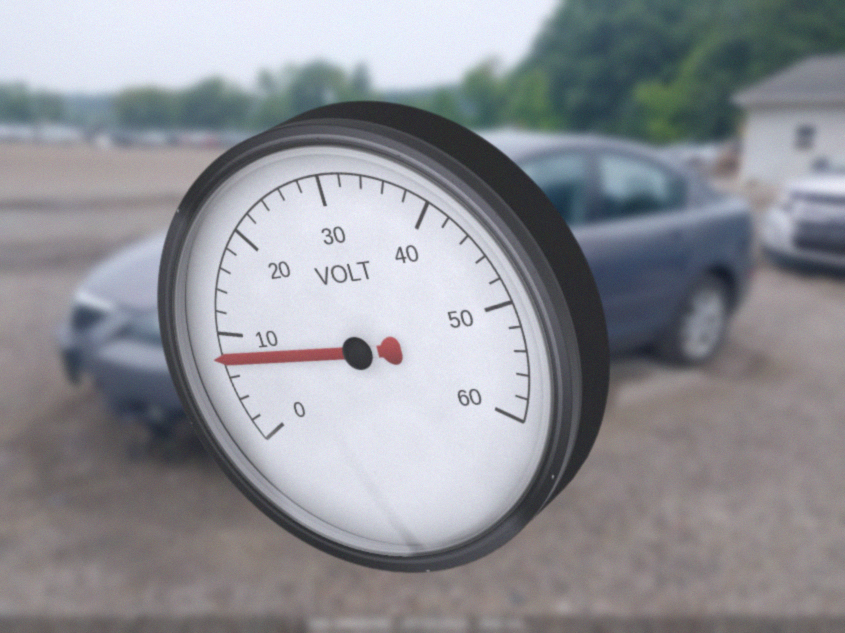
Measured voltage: 8 V
